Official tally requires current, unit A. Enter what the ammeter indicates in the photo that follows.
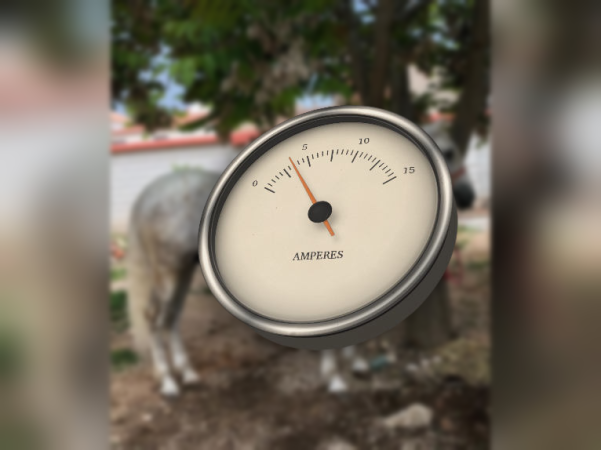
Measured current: 3.5 A
